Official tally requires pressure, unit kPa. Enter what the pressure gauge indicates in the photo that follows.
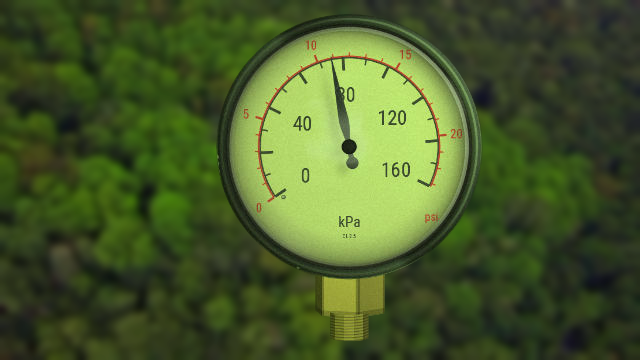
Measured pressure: 75 kPa
